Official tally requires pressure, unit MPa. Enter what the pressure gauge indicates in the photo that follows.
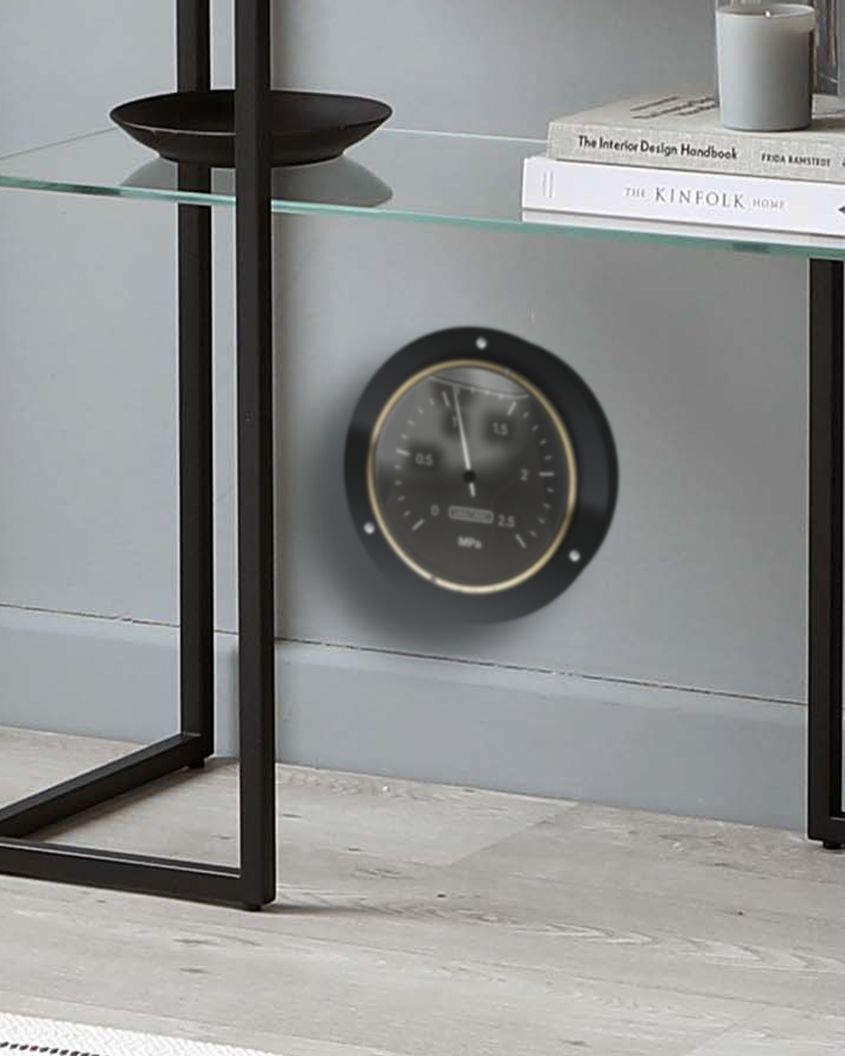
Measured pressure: 1.1 MPa
